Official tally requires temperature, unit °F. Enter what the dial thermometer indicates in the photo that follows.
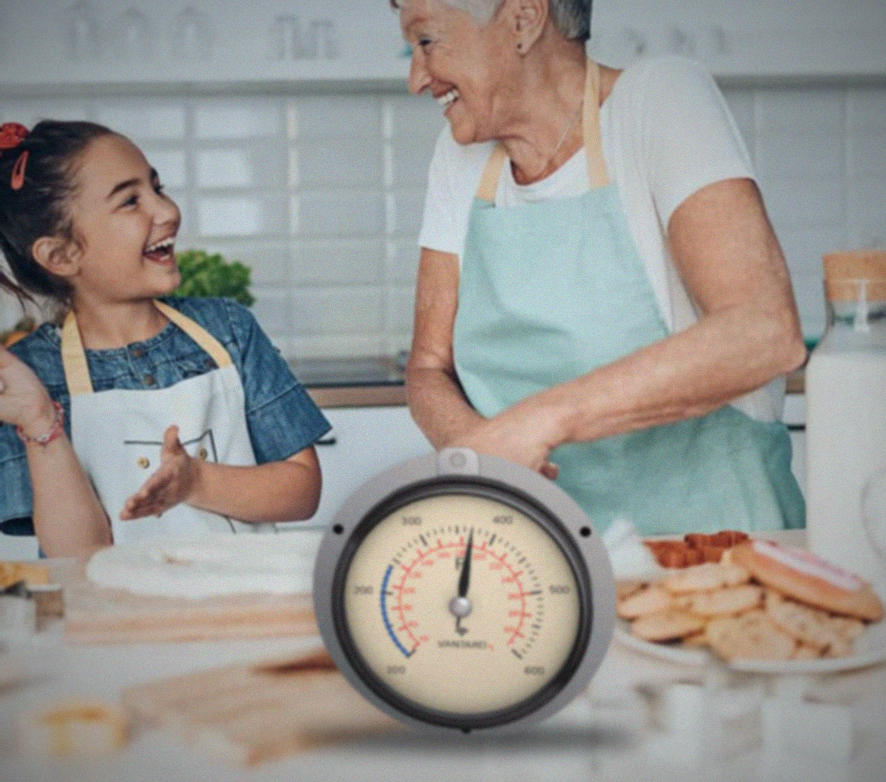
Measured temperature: 370 °F
